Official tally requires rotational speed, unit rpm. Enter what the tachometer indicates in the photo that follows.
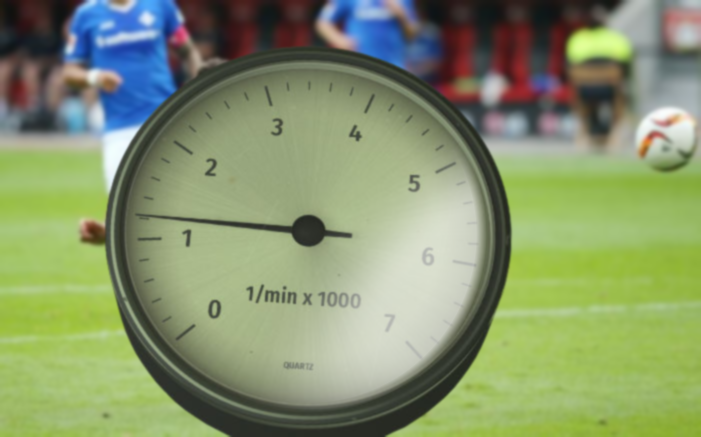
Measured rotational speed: 1200 rpm
